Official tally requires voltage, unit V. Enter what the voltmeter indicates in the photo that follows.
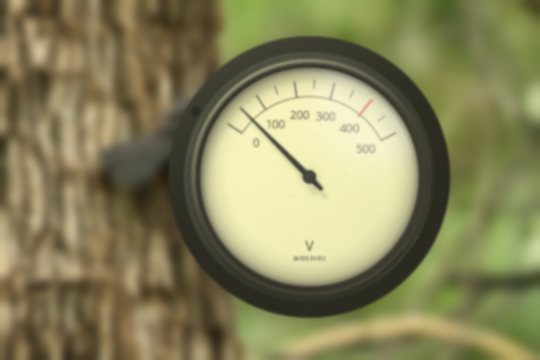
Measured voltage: 50 V
